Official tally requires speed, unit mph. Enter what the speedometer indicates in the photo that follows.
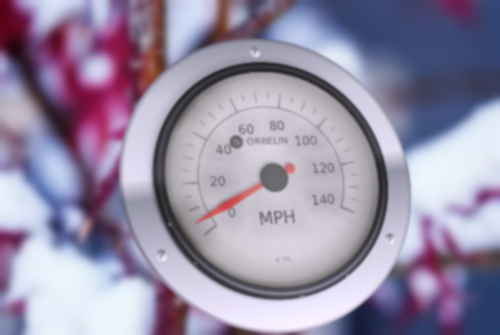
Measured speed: 5 mph
